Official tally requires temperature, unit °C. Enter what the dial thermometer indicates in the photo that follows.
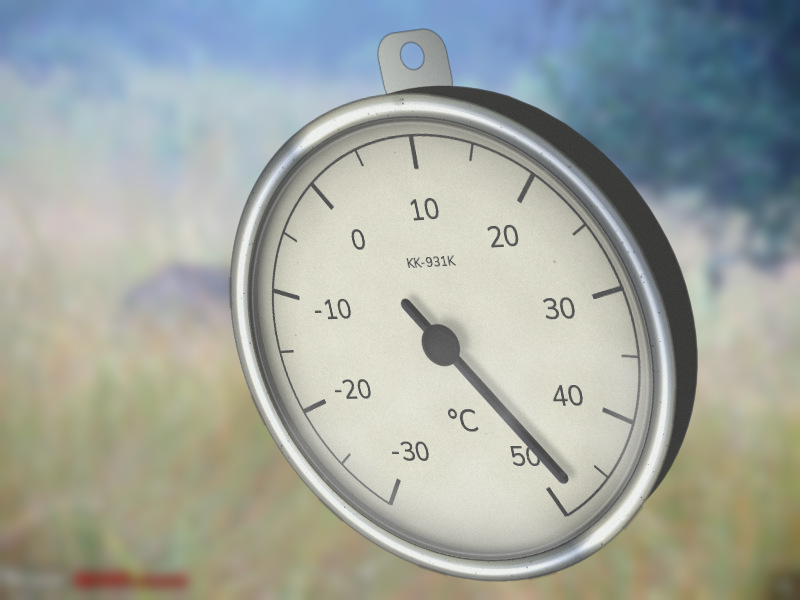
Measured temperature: 47.5 °C
